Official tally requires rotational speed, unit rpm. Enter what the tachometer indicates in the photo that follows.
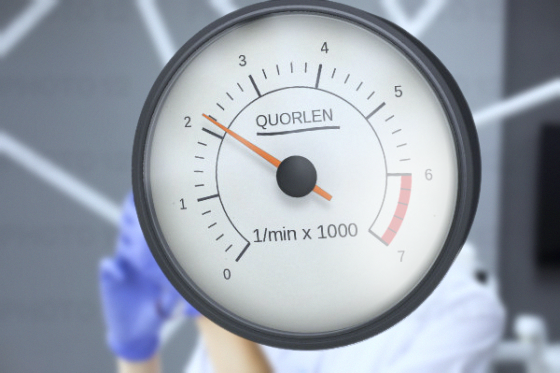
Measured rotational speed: 2200 rpm
